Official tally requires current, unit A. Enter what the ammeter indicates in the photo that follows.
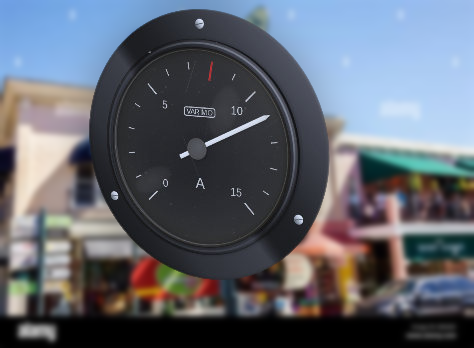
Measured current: 11 A
